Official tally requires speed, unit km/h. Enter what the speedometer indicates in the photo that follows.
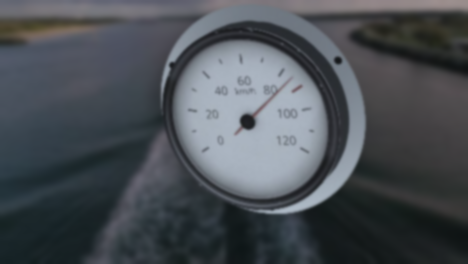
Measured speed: 85 km/h
